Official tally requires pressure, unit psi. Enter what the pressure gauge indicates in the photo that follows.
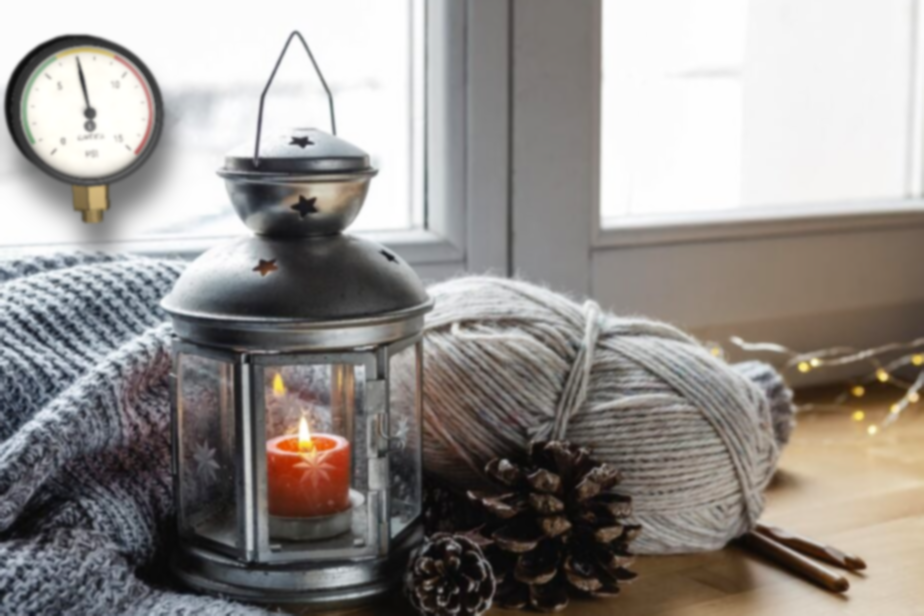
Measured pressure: 7 psi
